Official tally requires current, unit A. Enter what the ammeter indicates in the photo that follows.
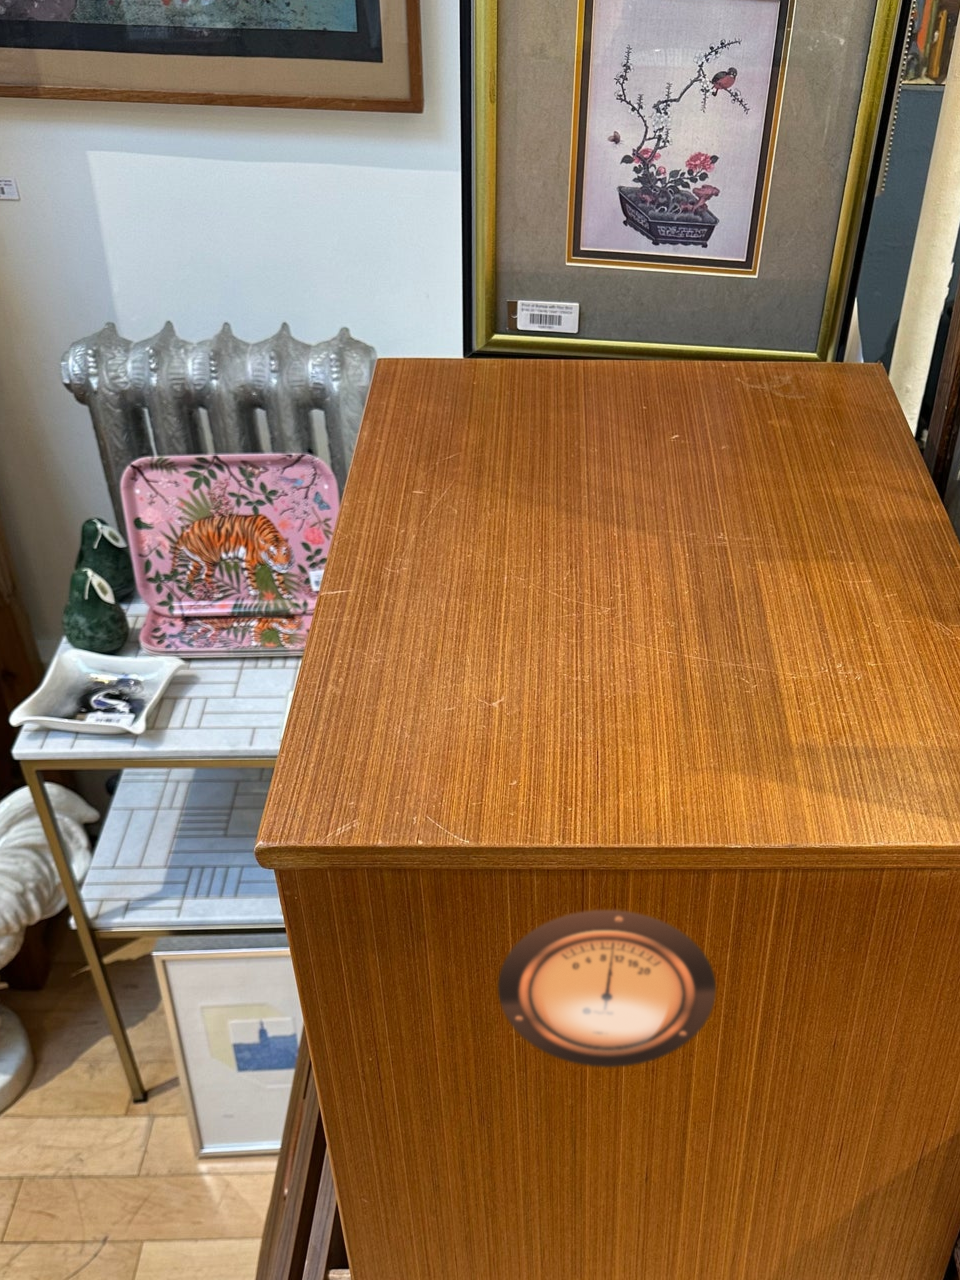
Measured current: 10 A
